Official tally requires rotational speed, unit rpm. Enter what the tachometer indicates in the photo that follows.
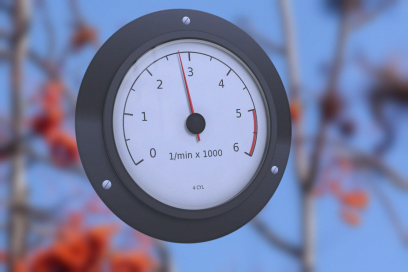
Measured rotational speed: 2750 rpm
